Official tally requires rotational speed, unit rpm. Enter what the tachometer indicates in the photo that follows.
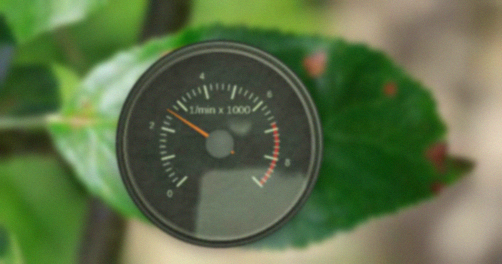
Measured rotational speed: 2600 rpm
